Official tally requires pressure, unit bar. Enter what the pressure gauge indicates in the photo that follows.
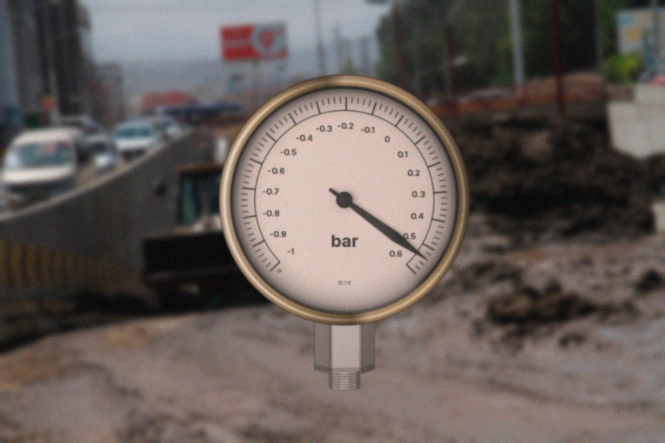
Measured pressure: 0.54 bar
